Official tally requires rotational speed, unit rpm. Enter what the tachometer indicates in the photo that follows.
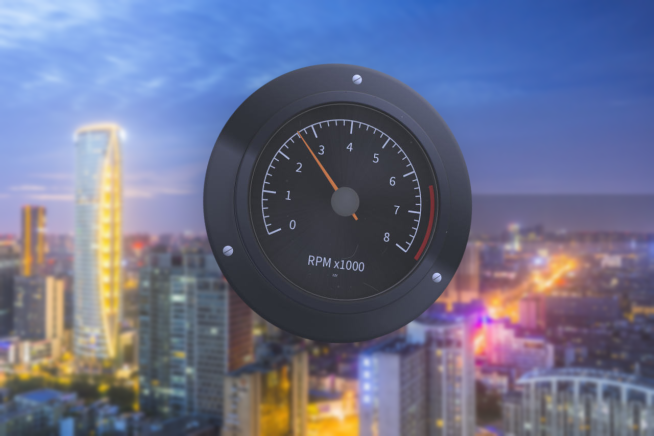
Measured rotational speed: 2600 rpm
